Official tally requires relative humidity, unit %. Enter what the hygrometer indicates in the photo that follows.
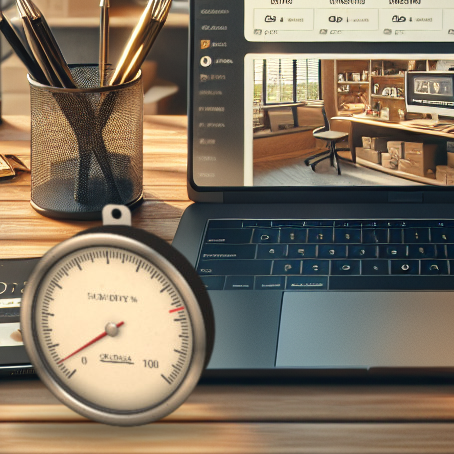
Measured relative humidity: 5 %
